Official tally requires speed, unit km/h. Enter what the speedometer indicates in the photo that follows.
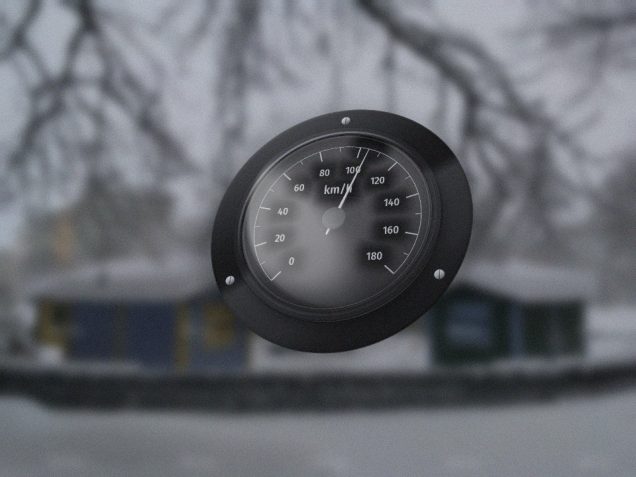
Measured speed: 105 km/h
